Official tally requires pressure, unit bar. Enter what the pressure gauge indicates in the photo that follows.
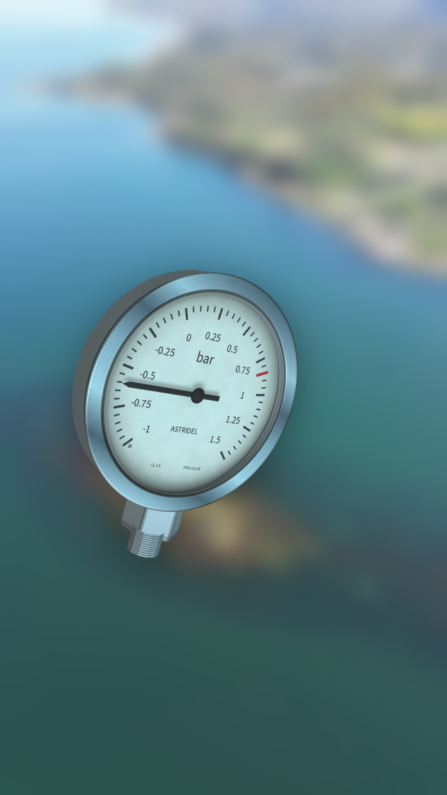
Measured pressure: -0.6 bar
